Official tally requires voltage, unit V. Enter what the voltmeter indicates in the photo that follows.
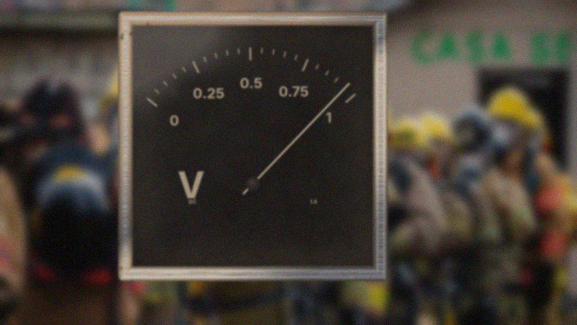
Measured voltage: 0.95 V
